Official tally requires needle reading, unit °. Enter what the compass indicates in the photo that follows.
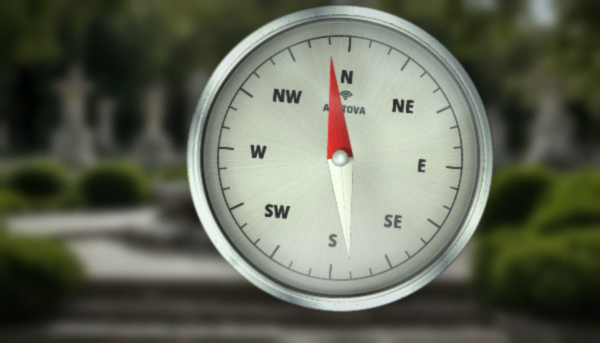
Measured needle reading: 350 °
